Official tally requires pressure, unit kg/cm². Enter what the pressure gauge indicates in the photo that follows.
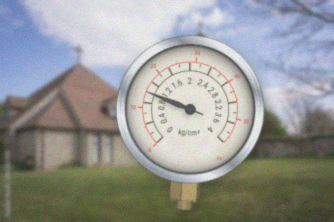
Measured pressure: 1 kg/cm²
